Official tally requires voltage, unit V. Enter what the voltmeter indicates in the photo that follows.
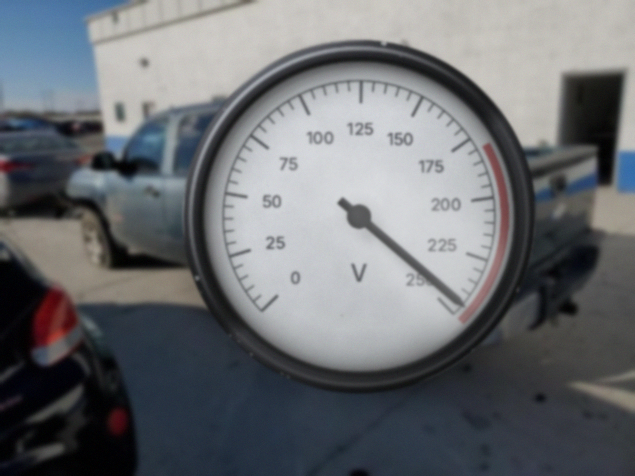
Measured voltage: 245 V
